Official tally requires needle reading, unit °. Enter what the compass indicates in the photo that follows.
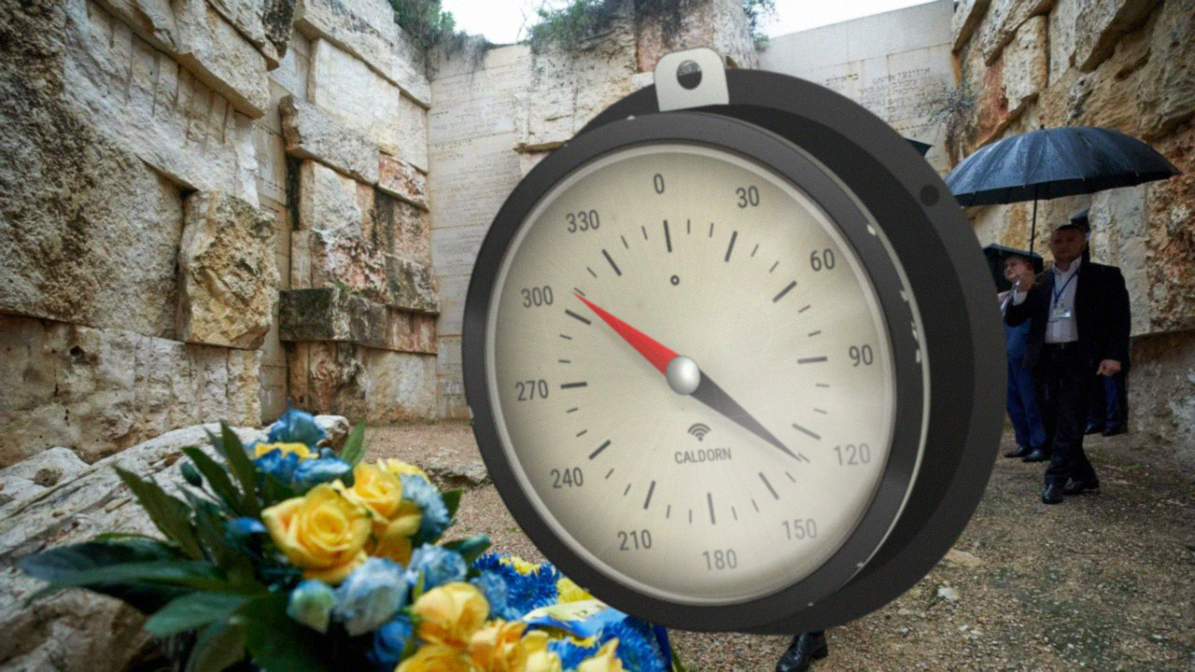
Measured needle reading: 310 °
